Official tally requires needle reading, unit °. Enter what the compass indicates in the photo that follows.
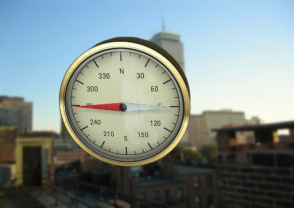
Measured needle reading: 270 °
